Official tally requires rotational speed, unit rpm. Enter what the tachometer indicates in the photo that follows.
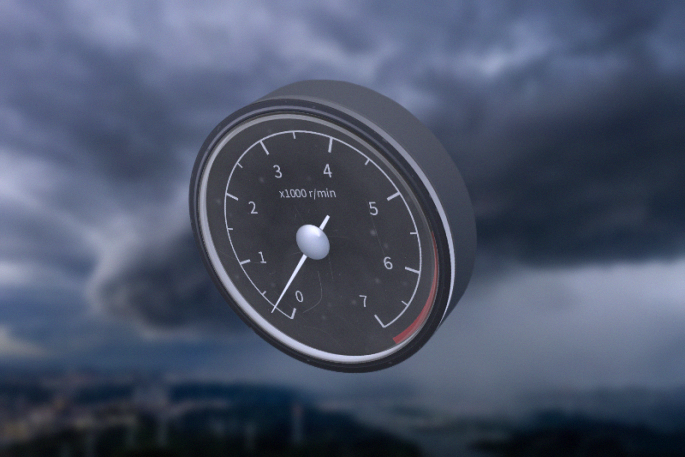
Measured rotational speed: 250 rpm
